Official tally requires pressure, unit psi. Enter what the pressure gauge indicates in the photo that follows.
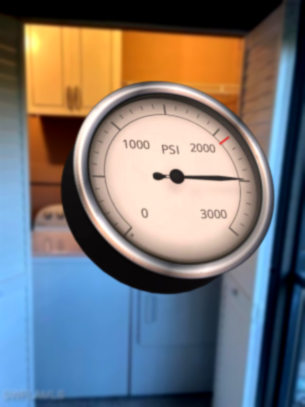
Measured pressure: 2500 psi
